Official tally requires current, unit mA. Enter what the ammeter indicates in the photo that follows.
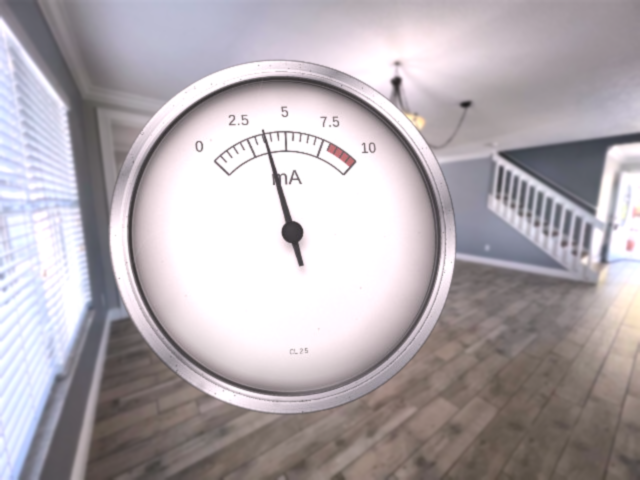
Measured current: 3.5 mA
